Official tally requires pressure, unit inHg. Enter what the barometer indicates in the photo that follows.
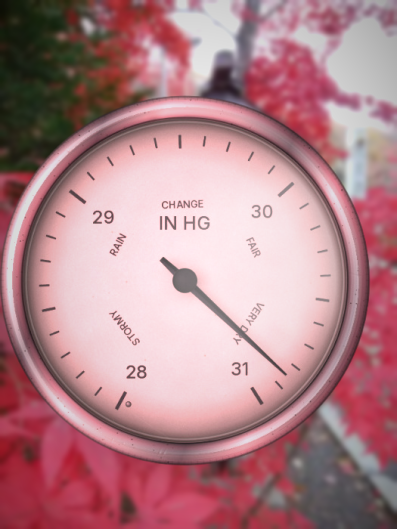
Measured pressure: 30.85 inHg
